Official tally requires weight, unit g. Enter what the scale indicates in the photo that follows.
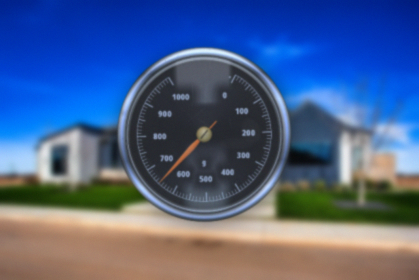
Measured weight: 650 g
